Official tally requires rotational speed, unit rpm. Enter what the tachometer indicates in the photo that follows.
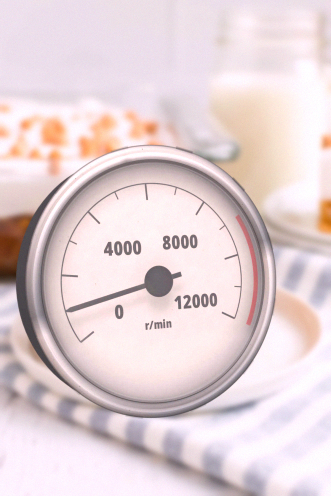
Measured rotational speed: 1000 rpm
